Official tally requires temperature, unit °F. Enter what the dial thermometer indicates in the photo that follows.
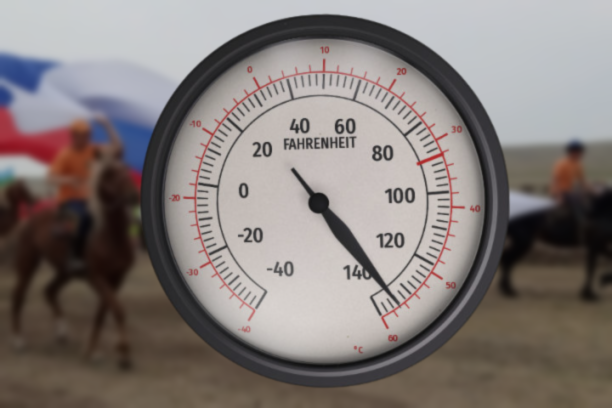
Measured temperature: 134 °F
